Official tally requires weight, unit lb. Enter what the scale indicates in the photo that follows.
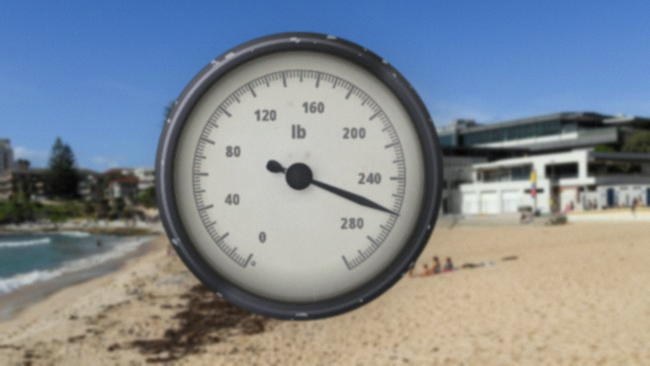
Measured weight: 260 lb
